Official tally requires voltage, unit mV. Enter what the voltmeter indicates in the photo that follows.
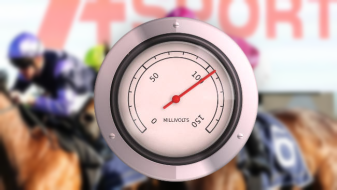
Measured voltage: 105 mV
